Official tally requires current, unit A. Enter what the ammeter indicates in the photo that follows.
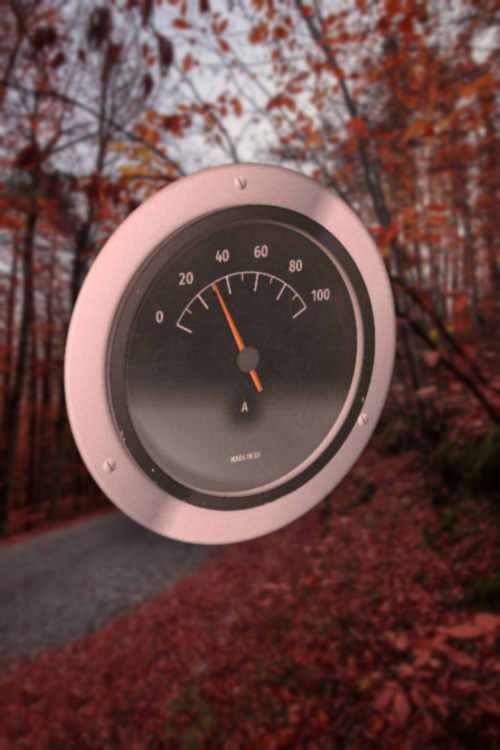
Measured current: 30 A
